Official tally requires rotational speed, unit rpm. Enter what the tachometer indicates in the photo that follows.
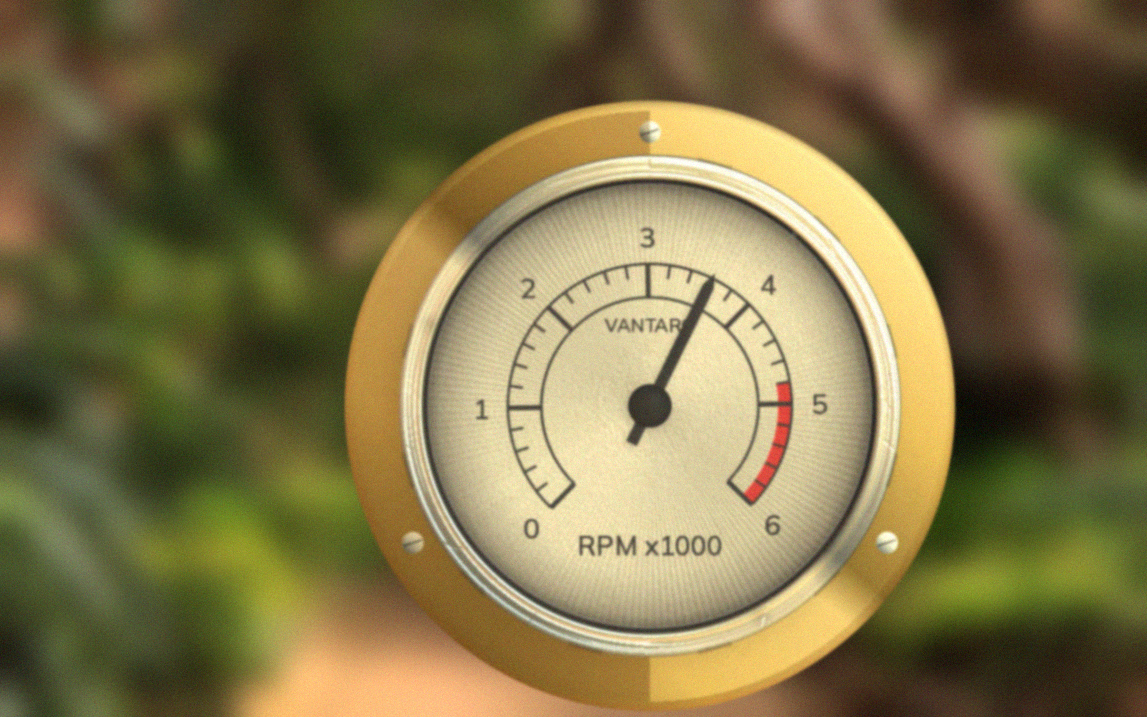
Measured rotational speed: 3600 rpm
